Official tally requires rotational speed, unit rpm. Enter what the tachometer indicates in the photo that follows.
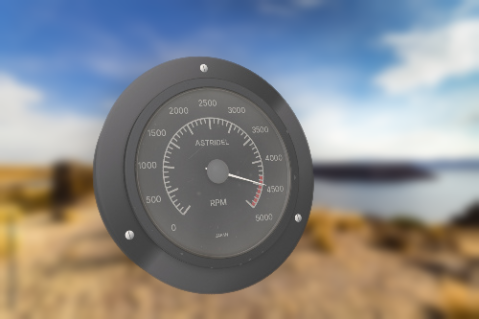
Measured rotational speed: 4500 rpm
